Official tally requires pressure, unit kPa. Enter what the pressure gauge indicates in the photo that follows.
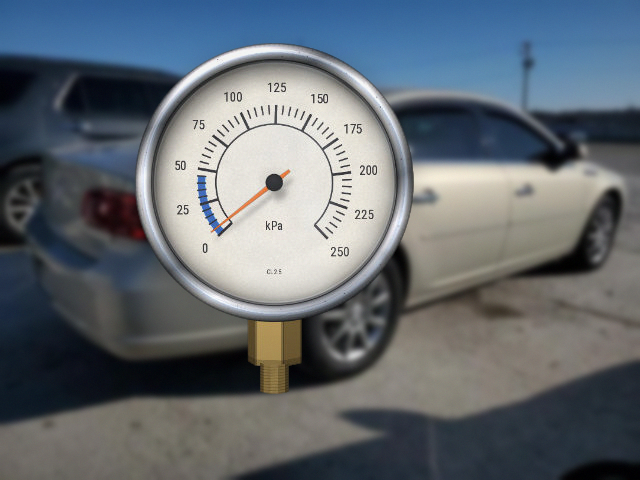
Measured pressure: 5 kPa
